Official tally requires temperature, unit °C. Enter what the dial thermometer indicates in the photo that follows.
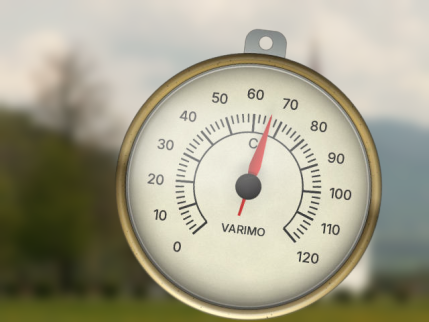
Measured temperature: 66 °C
